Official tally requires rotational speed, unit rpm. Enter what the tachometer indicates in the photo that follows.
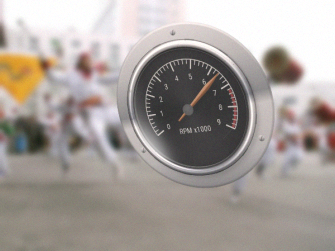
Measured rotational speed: 6400 rpm
